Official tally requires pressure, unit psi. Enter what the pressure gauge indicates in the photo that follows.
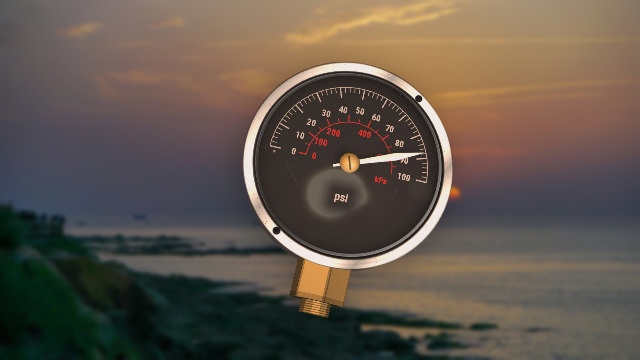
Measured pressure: 88 psi
